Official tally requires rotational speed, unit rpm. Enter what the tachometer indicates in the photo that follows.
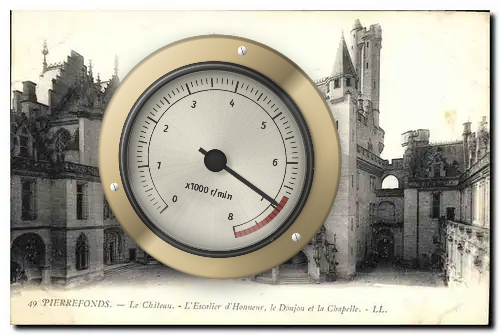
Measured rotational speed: 6900 rpm
